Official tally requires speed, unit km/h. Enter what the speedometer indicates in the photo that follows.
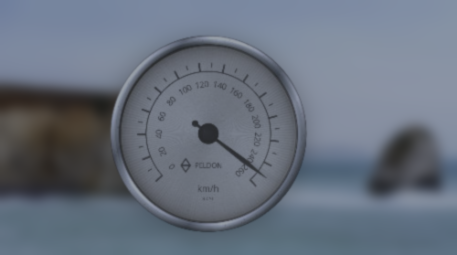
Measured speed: 250 km/h
